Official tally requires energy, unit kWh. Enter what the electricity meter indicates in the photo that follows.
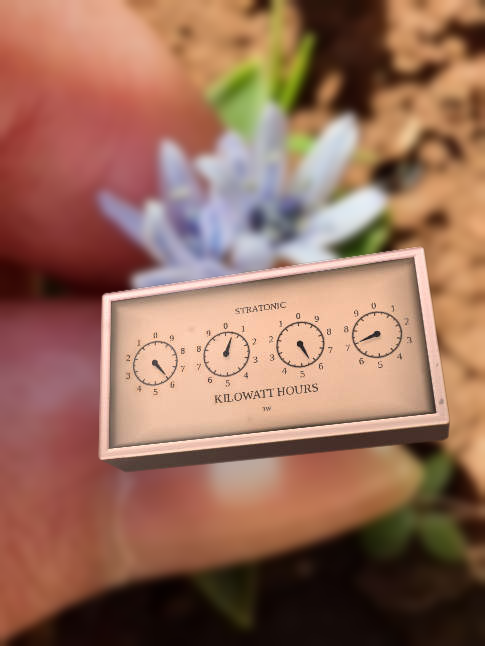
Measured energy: 6057 kWh
